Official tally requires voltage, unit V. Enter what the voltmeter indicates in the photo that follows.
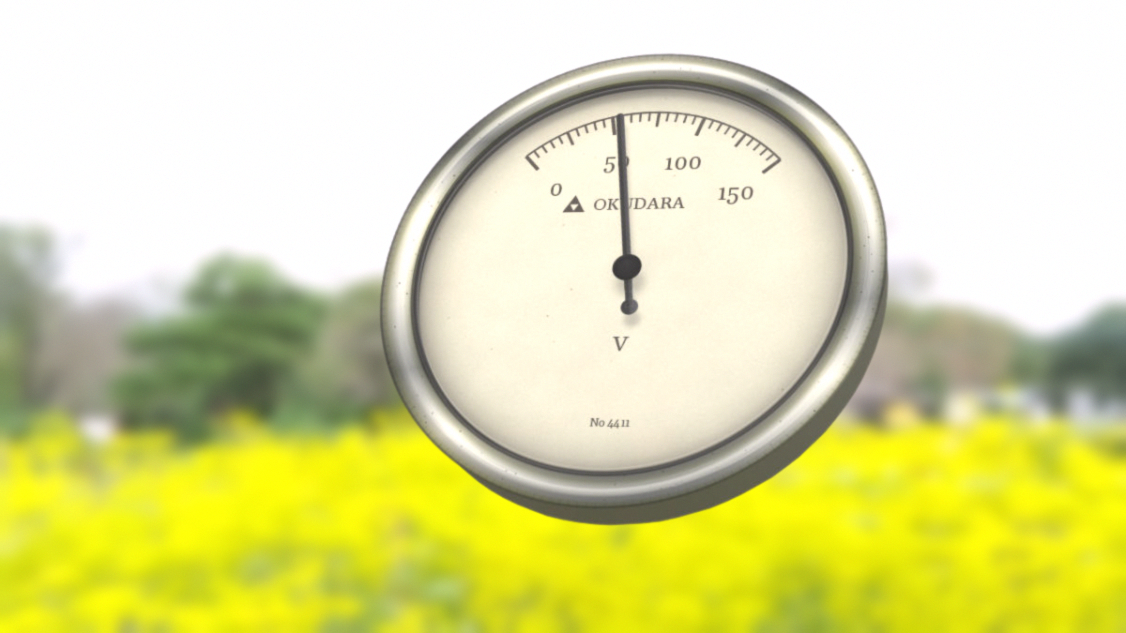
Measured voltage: 55 V
